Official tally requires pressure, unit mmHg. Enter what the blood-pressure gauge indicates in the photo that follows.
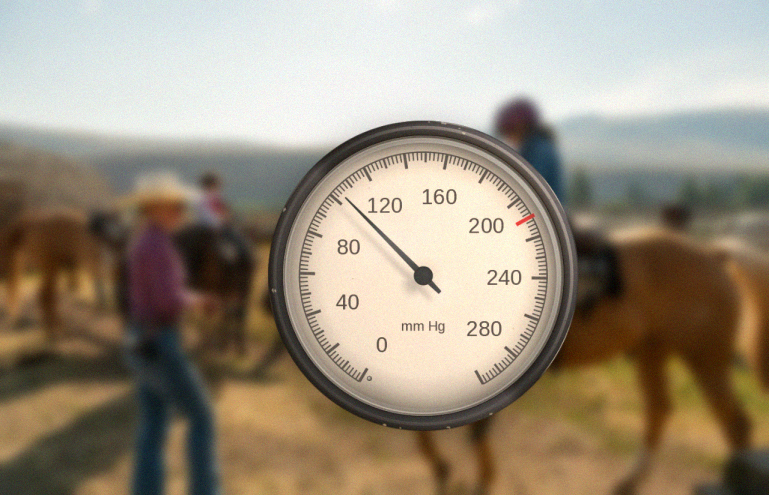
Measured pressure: 104 mmHg
